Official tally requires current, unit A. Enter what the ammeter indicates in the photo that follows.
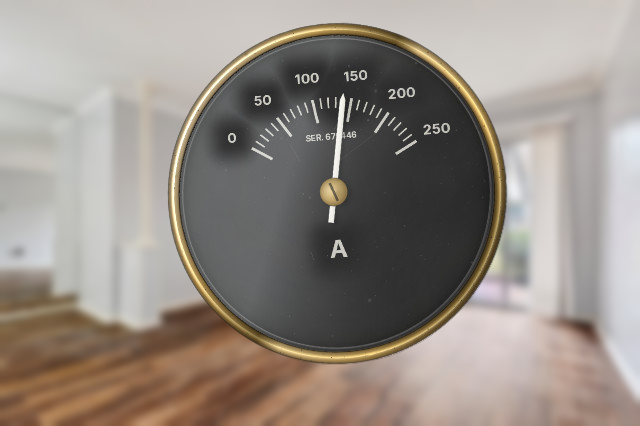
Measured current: 140 A
